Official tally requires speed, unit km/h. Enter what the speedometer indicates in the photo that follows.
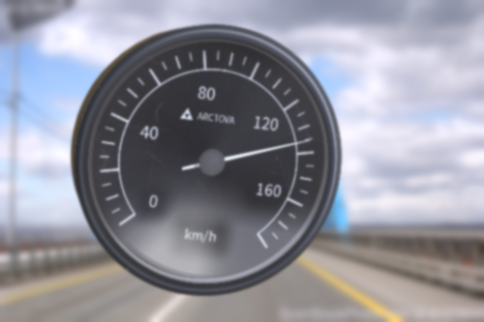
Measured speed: 135 km/h
